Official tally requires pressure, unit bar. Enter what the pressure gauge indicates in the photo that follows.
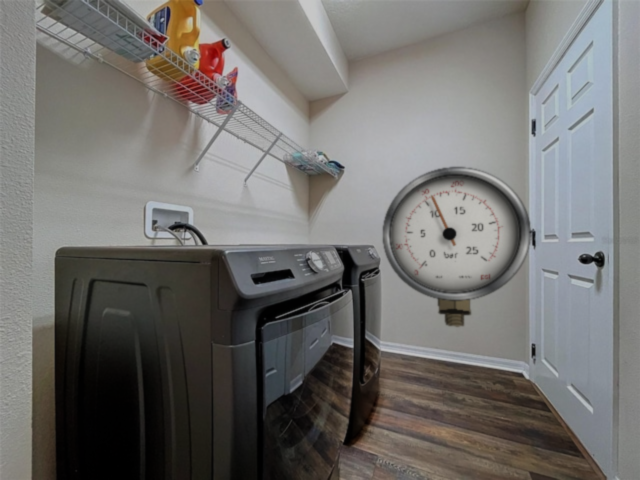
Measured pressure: 11 bar
